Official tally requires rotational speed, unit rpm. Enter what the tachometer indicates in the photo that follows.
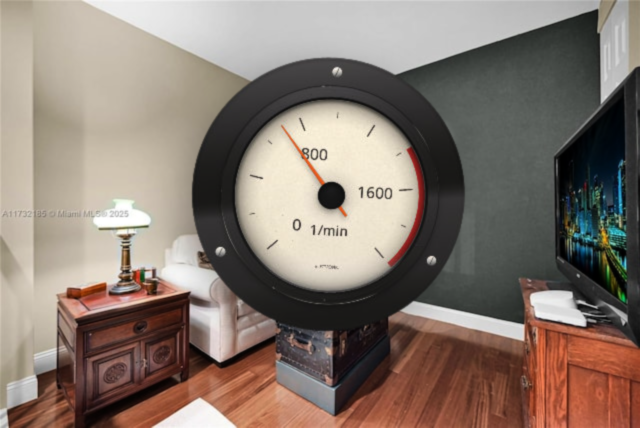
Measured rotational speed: 700 rpm
